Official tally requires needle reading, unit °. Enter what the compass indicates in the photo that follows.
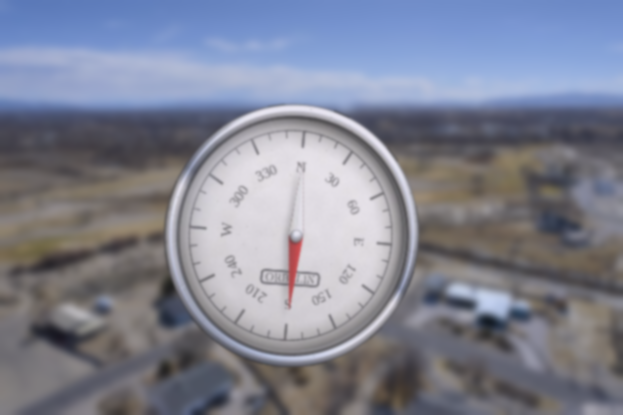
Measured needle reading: 180 °
